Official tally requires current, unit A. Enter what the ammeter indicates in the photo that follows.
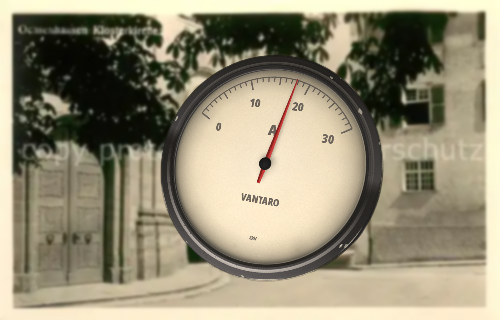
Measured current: 18 A
